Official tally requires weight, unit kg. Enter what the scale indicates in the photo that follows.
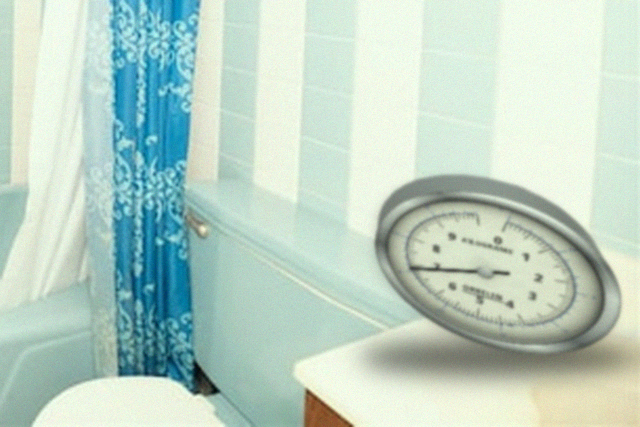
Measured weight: 7 kg
